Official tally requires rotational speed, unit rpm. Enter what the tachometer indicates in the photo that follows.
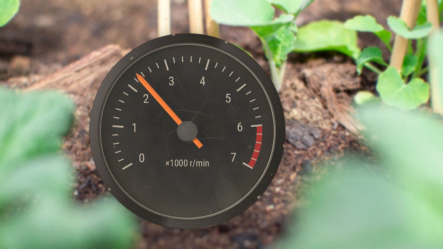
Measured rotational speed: 2300 rpm
